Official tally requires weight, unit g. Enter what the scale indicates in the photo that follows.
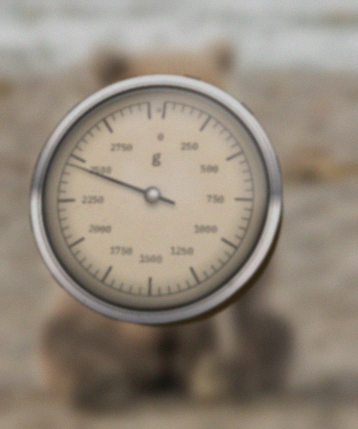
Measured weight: 2450 g
